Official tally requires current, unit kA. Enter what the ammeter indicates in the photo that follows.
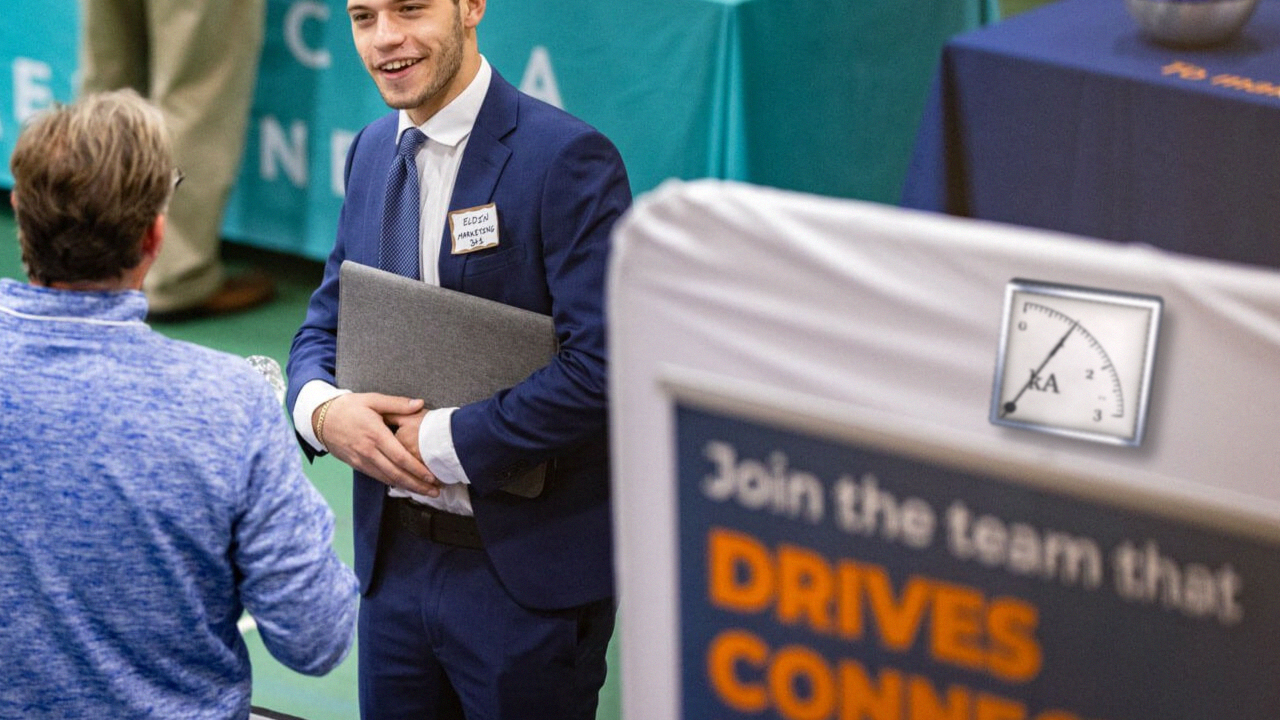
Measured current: 1 kA
